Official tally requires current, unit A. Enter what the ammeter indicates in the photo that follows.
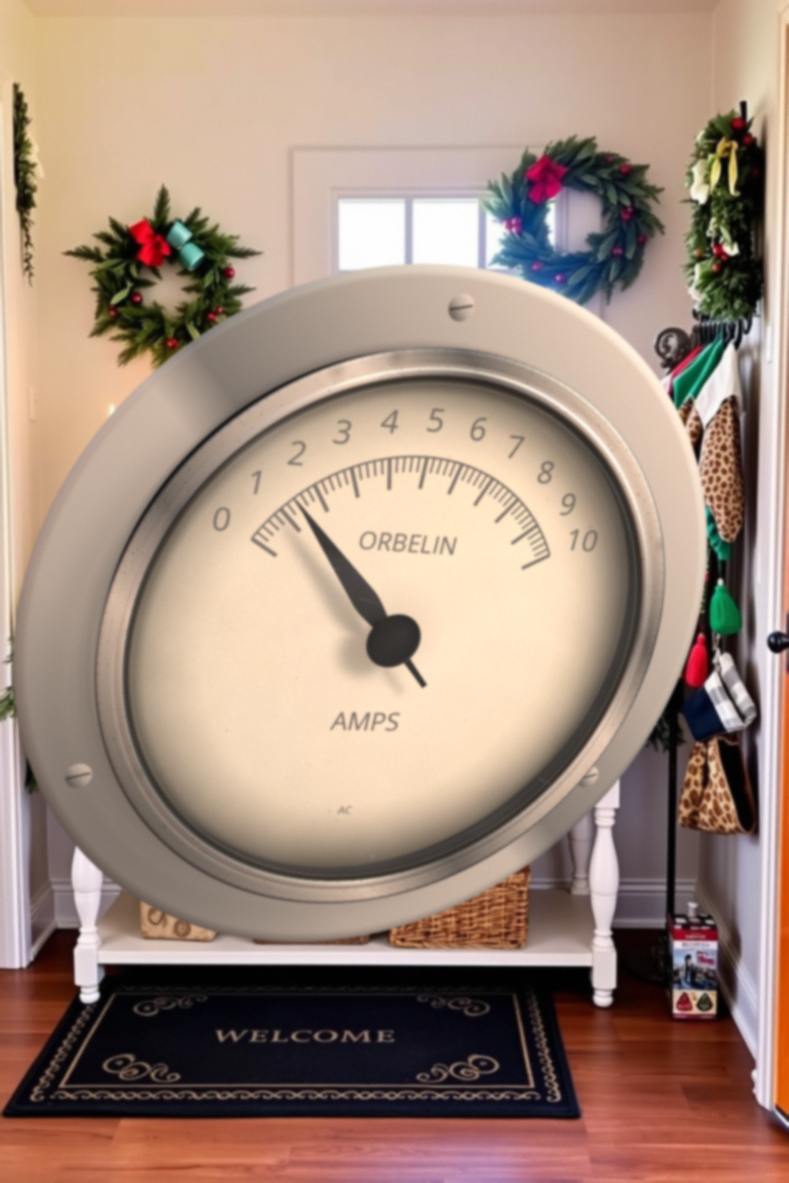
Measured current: 1.4 A
